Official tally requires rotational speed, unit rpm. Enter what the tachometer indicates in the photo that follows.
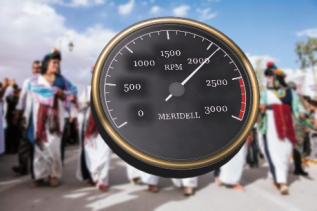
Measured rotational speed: 2100 rpm
